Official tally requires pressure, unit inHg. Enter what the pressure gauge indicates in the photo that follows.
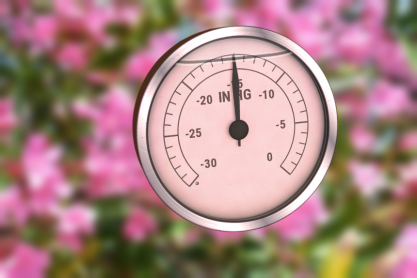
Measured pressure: -15 inHg
